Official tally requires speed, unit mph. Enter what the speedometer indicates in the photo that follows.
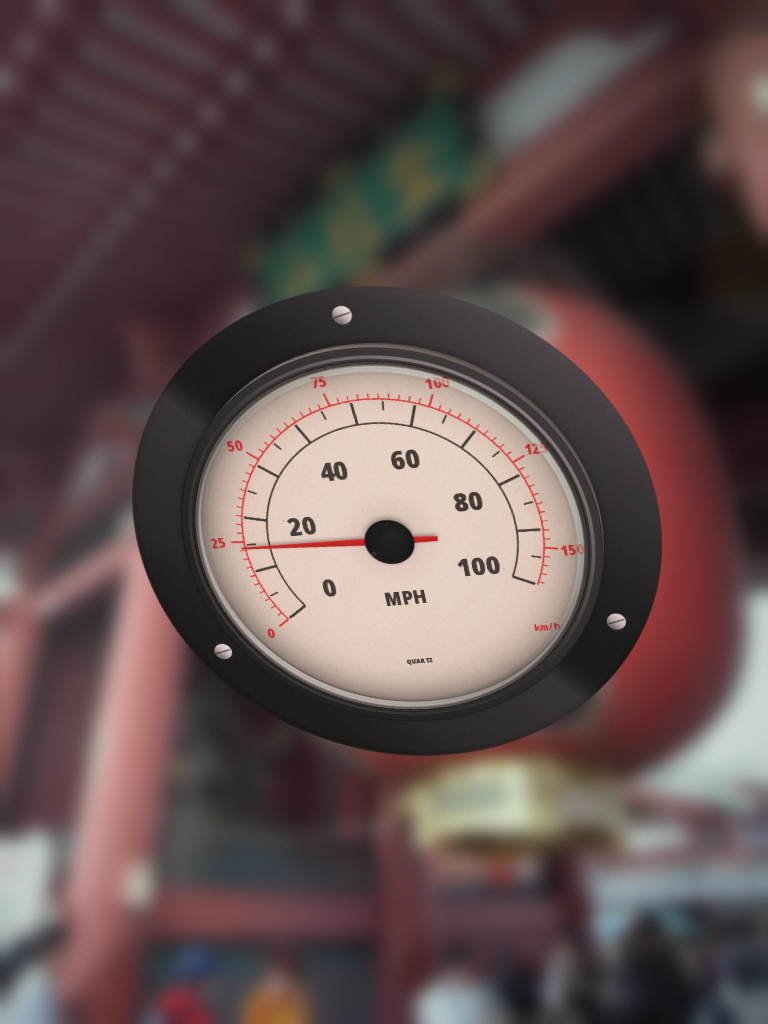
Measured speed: 15 mph
